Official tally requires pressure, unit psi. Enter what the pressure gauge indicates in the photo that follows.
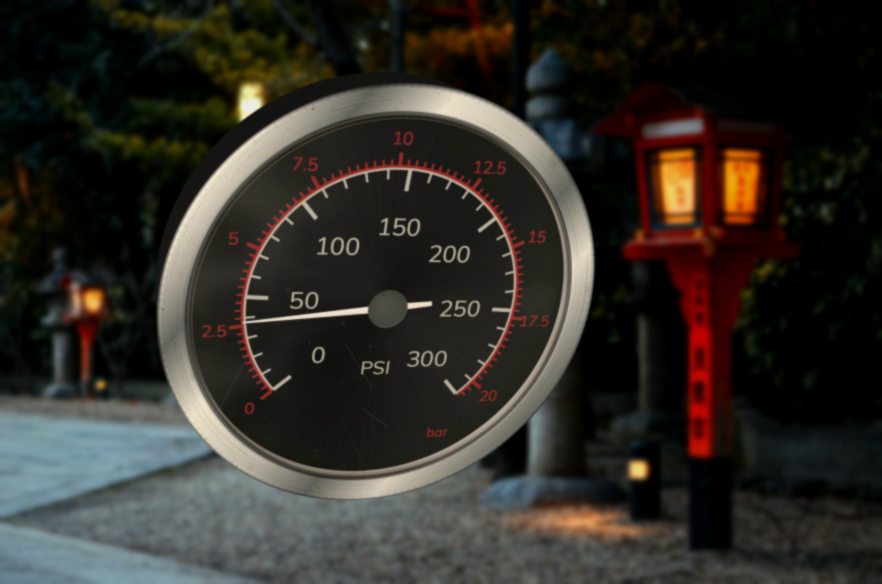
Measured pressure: 40 psi
